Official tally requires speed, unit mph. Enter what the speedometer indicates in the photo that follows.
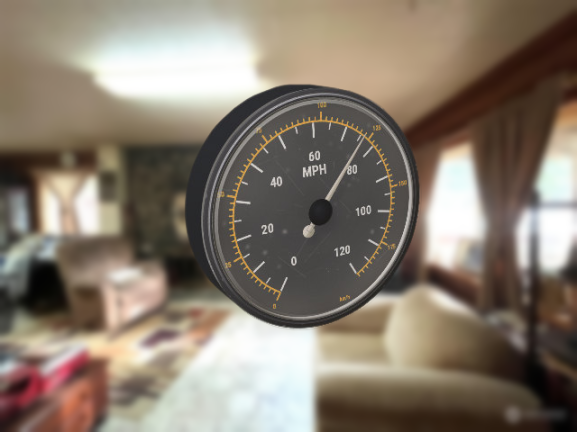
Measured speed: 75 mph
